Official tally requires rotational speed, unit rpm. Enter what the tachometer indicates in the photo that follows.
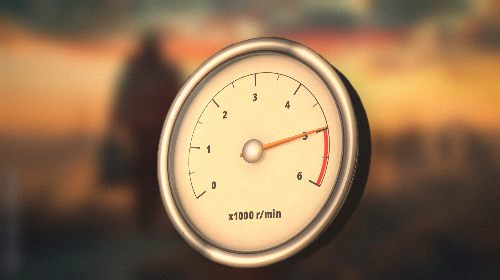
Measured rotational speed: 5000 rpm
